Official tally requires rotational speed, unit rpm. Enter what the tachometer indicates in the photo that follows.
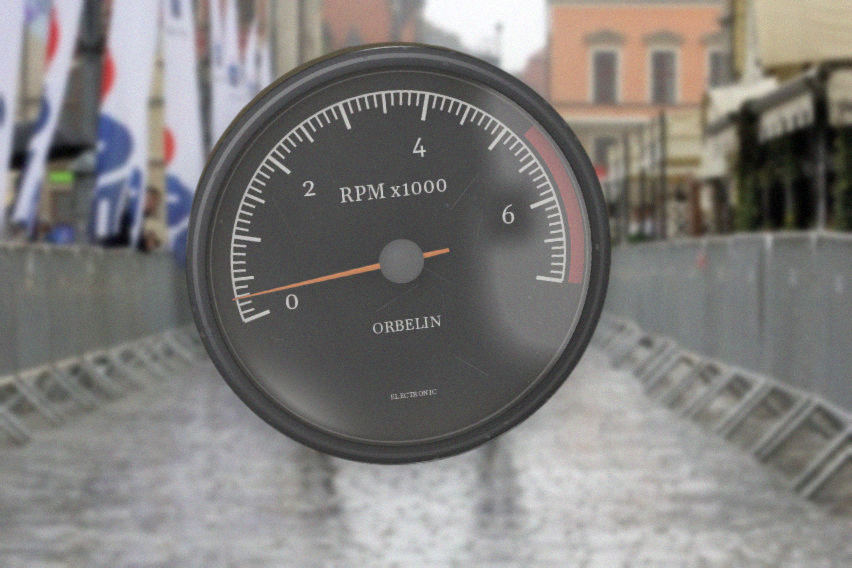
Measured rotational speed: 300 rpm
